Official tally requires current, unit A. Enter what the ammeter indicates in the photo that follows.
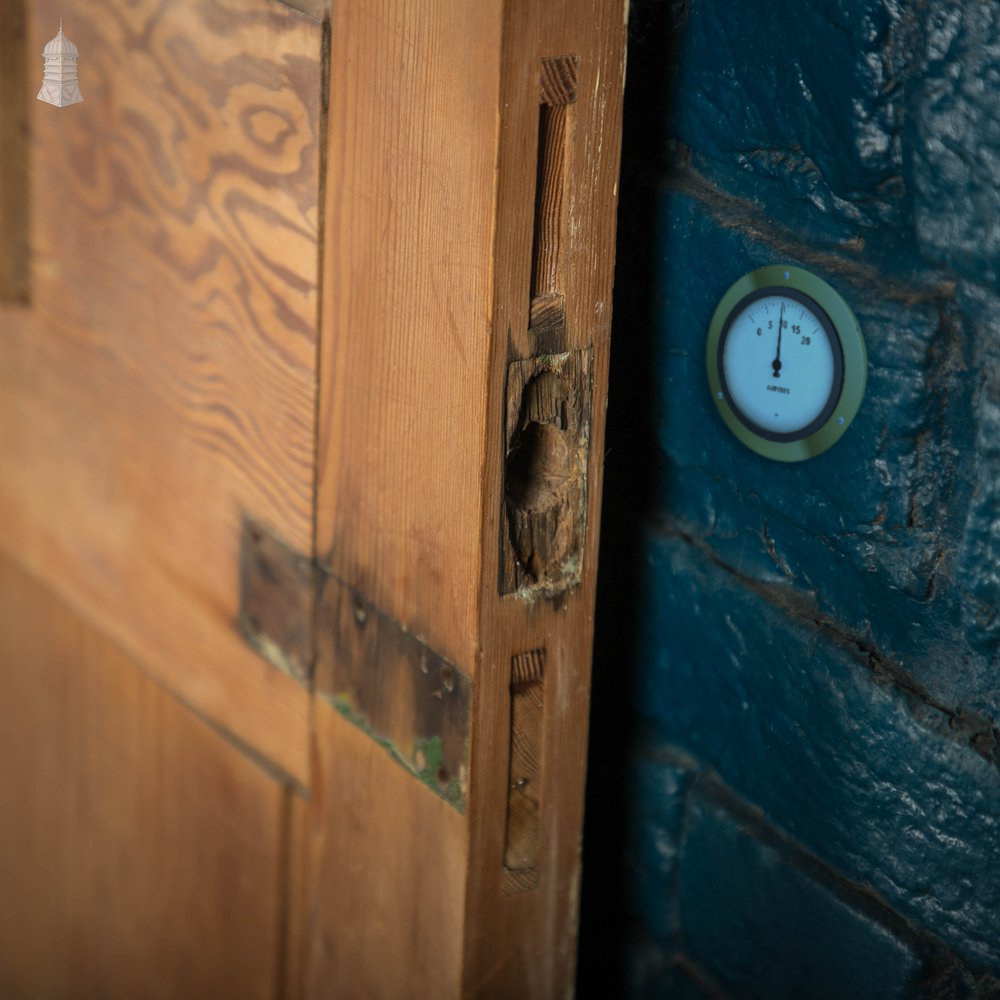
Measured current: 10 A
